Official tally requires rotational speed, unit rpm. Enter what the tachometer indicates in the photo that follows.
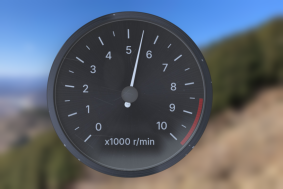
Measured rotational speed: 5500 rpm
